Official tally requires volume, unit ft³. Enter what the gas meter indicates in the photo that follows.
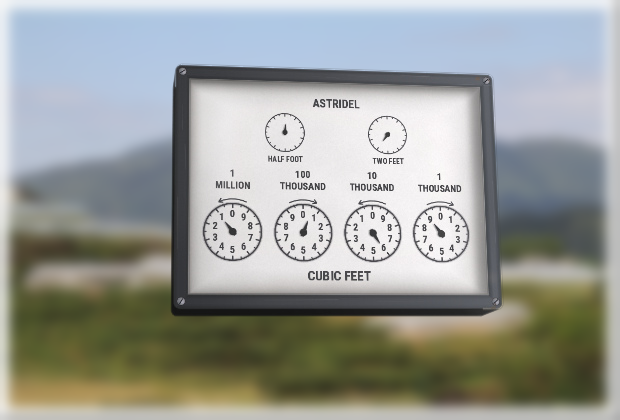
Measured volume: 105900 ft³
